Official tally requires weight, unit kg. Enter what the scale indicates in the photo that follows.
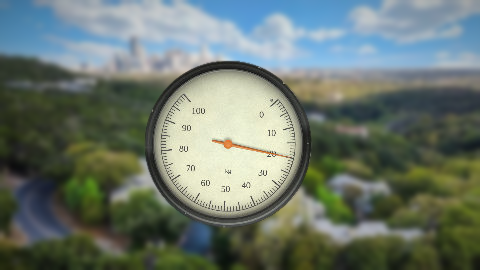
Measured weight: 20 kg
